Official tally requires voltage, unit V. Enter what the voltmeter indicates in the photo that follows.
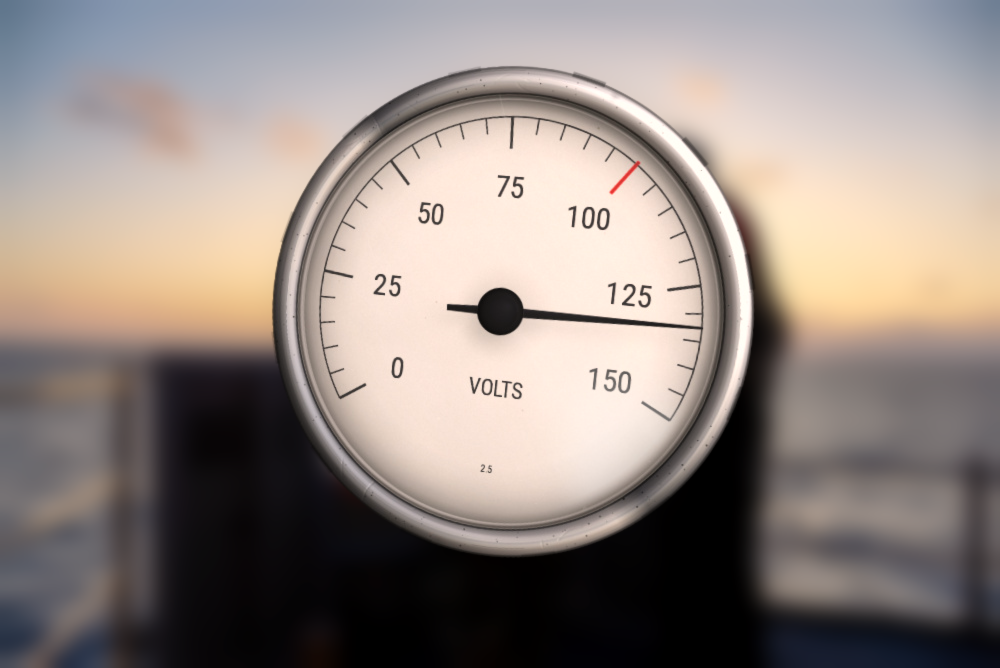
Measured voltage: 132.5 V
